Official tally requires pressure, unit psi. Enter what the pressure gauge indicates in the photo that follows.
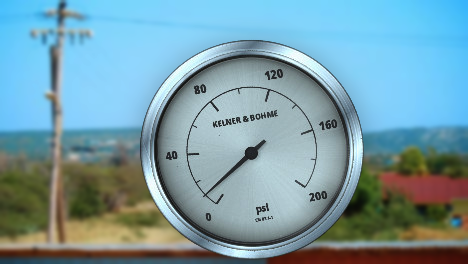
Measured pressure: 10 psi
